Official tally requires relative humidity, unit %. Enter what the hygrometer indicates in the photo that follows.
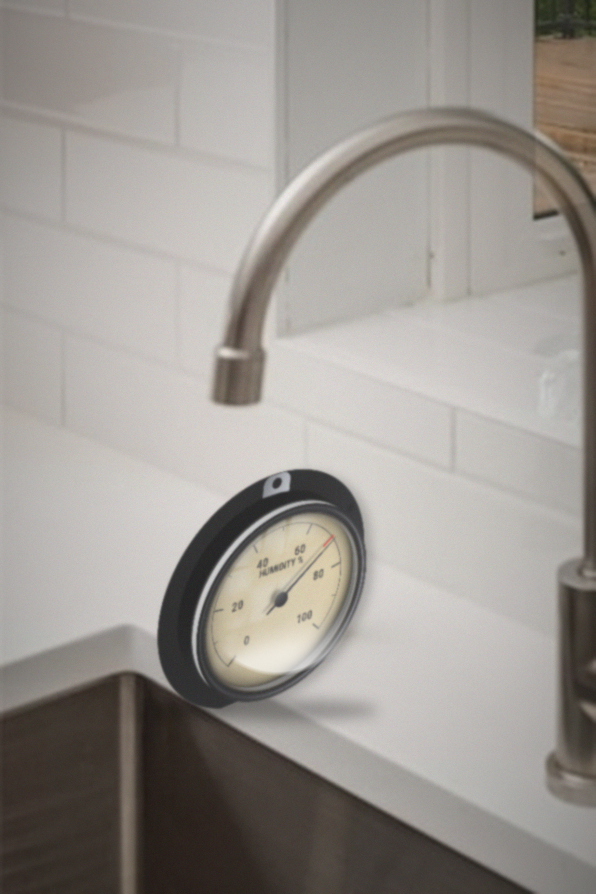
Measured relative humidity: 70 %
